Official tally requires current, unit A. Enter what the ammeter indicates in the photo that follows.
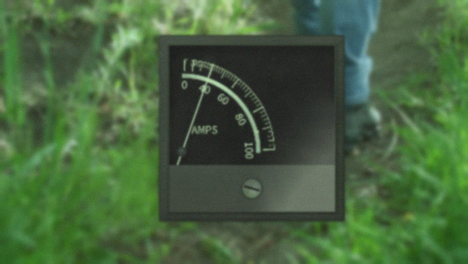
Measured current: 40 A
